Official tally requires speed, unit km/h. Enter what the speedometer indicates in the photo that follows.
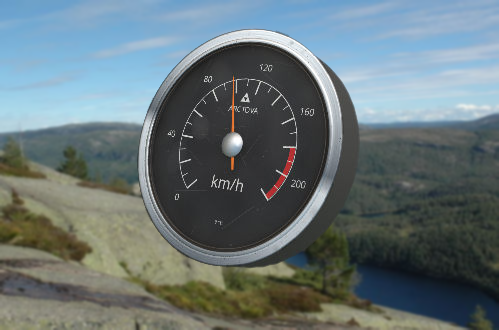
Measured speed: 100 km/h
